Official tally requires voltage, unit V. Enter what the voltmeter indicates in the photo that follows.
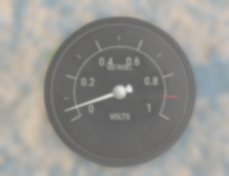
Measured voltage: 0.05 V
